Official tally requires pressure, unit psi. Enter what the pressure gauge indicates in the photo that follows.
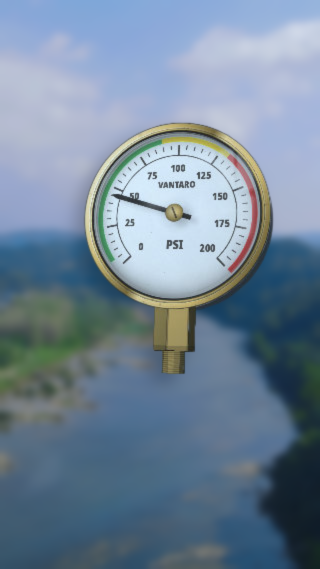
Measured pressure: 45 psi
